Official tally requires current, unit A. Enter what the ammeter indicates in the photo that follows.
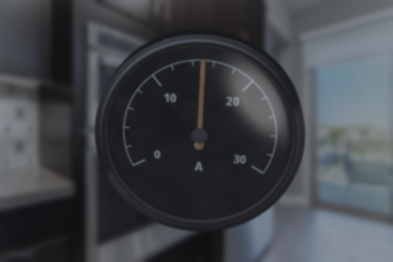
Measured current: 15 A
